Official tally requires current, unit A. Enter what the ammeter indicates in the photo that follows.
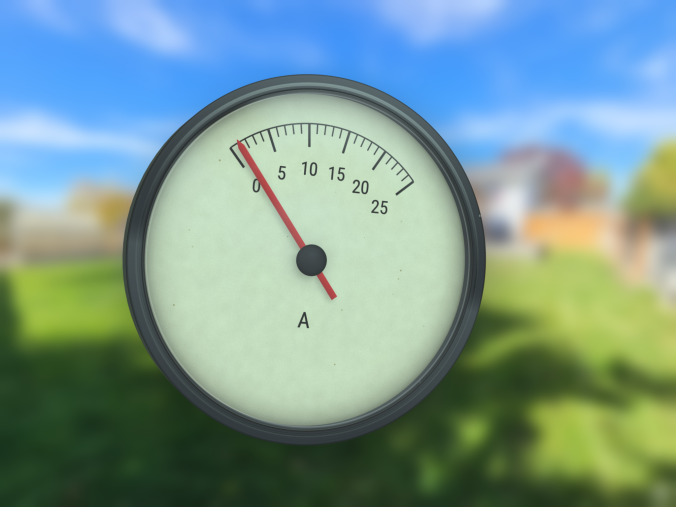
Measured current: 1 A
